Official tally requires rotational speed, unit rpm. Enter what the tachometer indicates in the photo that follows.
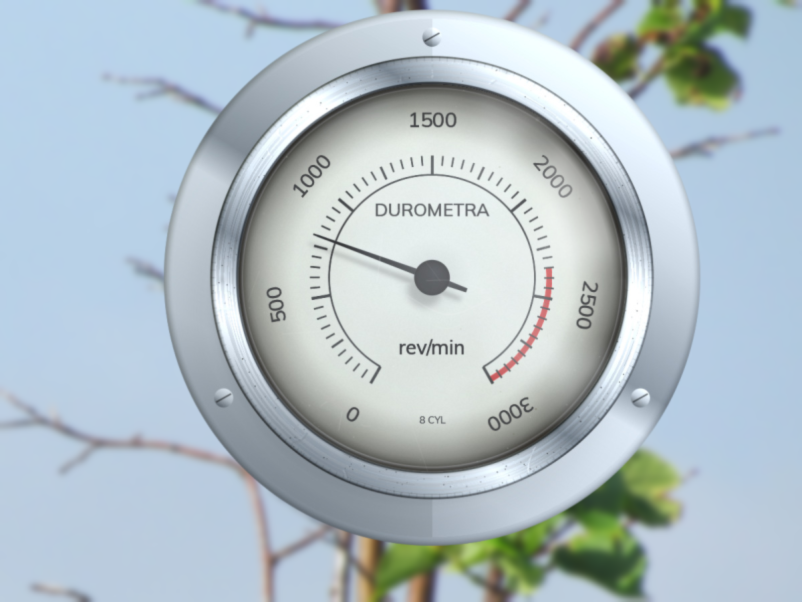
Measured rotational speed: 800 rpm
